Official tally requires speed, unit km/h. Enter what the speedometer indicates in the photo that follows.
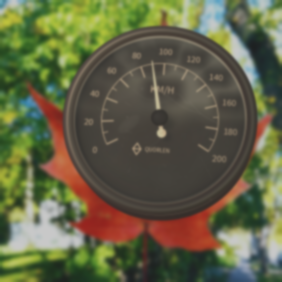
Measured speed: 90 km/h
